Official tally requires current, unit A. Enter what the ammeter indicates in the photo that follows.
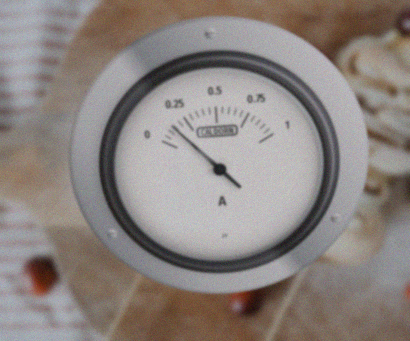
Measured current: 0.15 A
